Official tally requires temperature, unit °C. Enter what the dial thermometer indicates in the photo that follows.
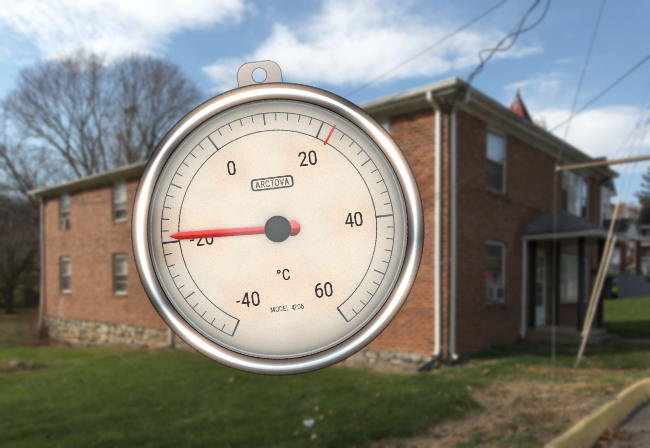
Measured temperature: -19 °C
